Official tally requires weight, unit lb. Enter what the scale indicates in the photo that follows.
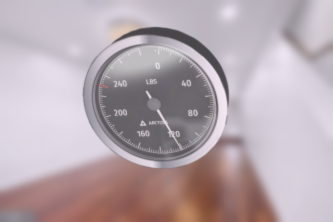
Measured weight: 120 lb
